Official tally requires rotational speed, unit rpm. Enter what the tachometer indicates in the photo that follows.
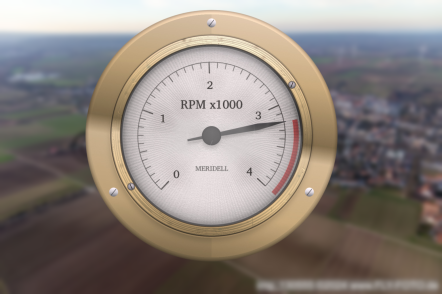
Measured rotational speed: 3200 rpm
